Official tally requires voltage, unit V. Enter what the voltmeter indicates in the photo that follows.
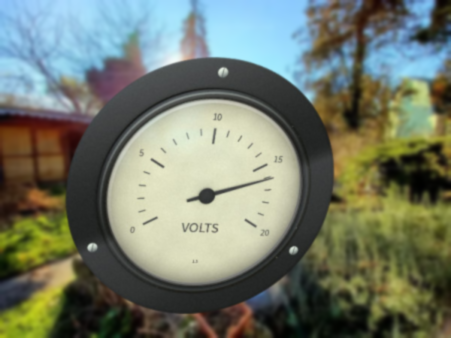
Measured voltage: 16 V
